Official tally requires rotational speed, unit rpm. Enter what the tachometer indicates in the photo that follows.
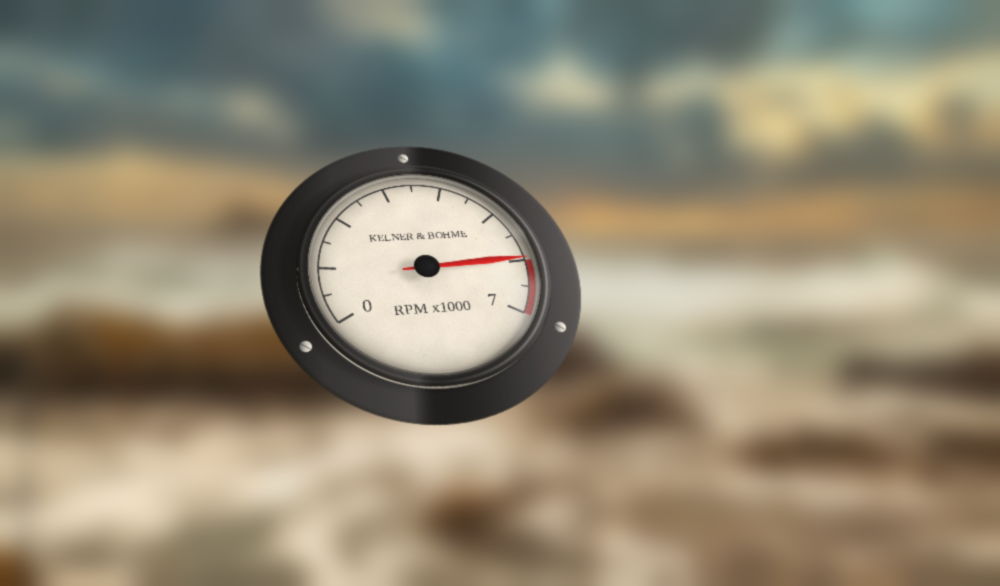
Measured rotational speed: 6000 rpm
